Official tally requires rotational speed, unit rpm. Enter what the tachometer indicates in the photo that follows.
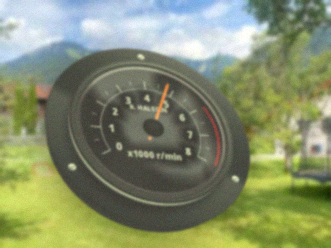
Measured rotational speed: 4750 rpm
